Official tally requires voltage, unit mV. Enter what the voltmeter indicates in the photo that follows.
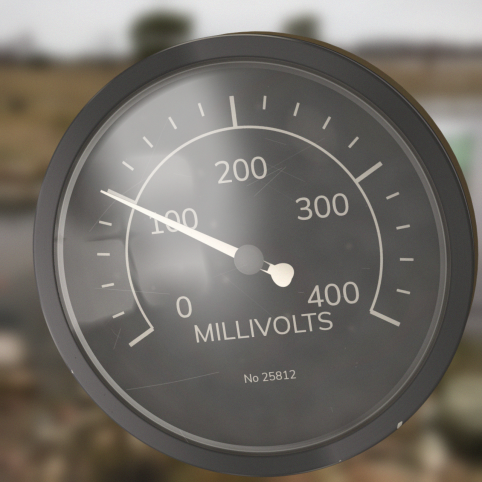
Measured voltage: 100 mV
